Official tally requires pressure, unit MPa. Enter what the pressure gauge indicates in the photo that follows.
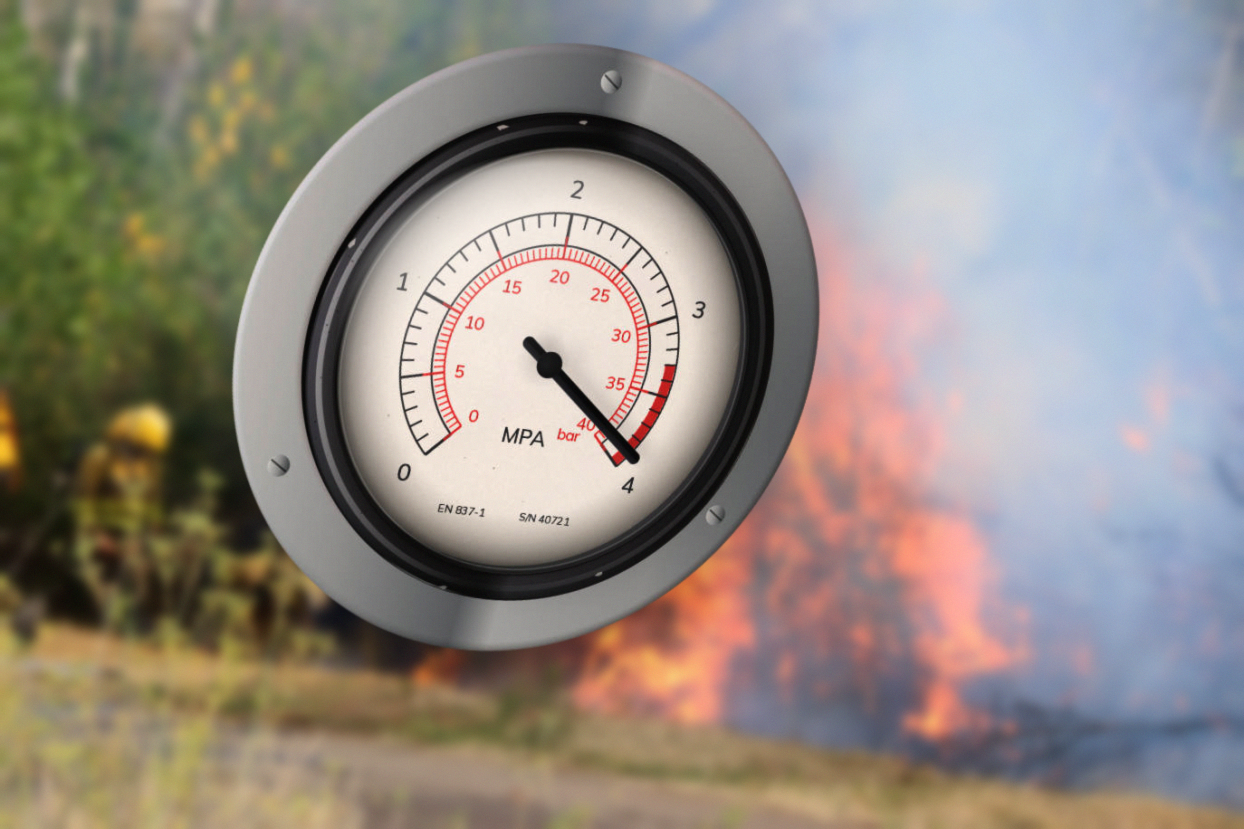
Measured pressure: 3.9 MPa
